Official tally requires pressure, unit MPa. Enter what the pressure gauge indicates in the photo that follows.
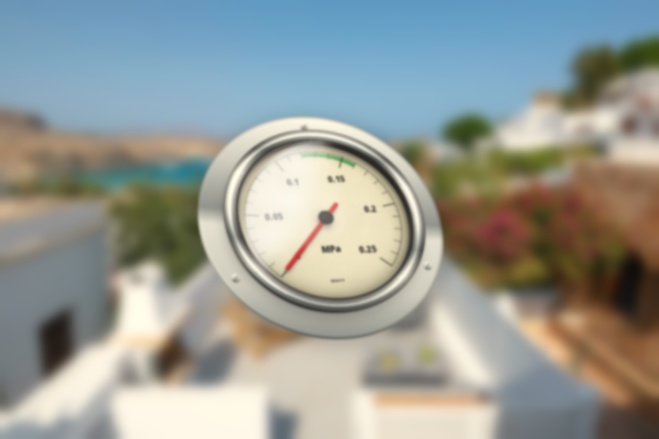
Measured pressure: 0 MPa
